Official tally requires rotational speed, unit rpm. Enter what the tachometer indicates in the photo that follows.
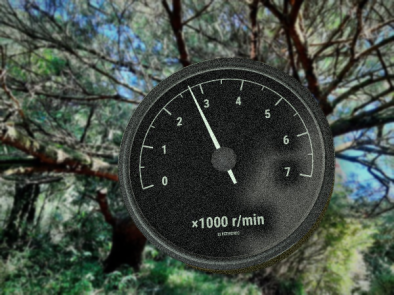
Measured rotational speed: 2750 rpm
